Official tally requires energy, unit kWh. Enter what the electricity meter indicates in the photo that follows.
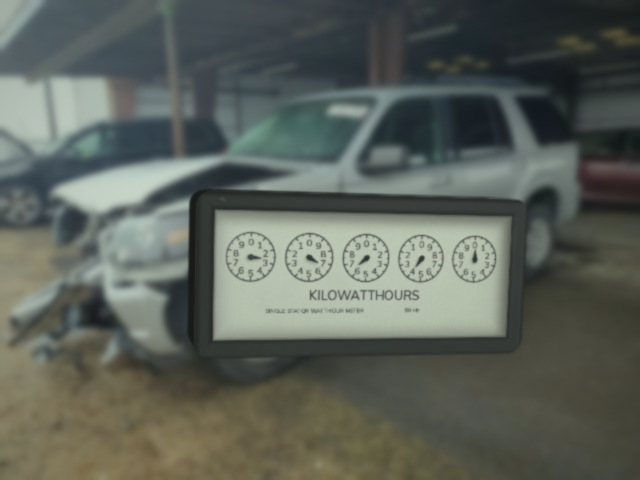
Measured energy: 26640 kWh
